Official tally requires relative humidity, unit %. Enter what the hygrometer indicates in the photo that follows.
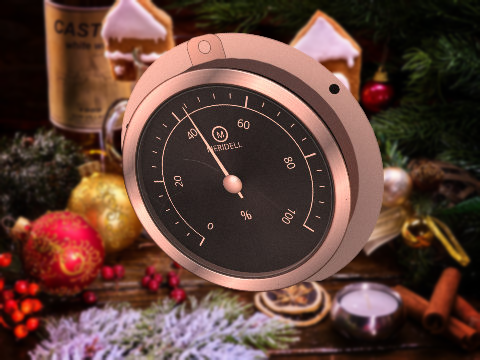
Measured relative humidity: 44 %
